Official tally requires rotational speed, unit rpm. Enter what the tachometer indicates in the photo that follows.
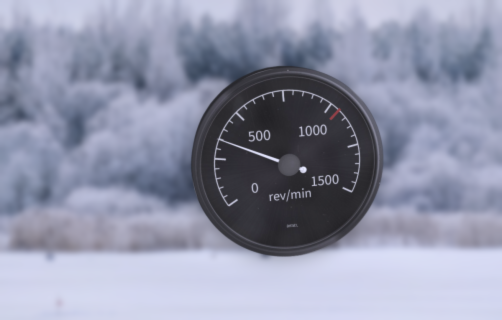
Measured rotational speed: 350 rpm
